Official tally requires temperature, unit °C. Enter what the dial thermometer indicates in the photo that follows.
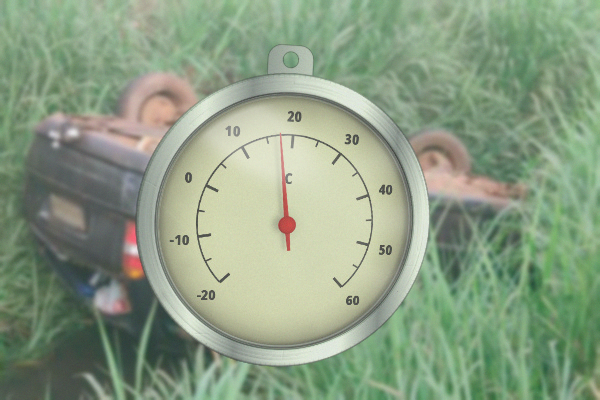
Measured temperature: 17.5 °C
